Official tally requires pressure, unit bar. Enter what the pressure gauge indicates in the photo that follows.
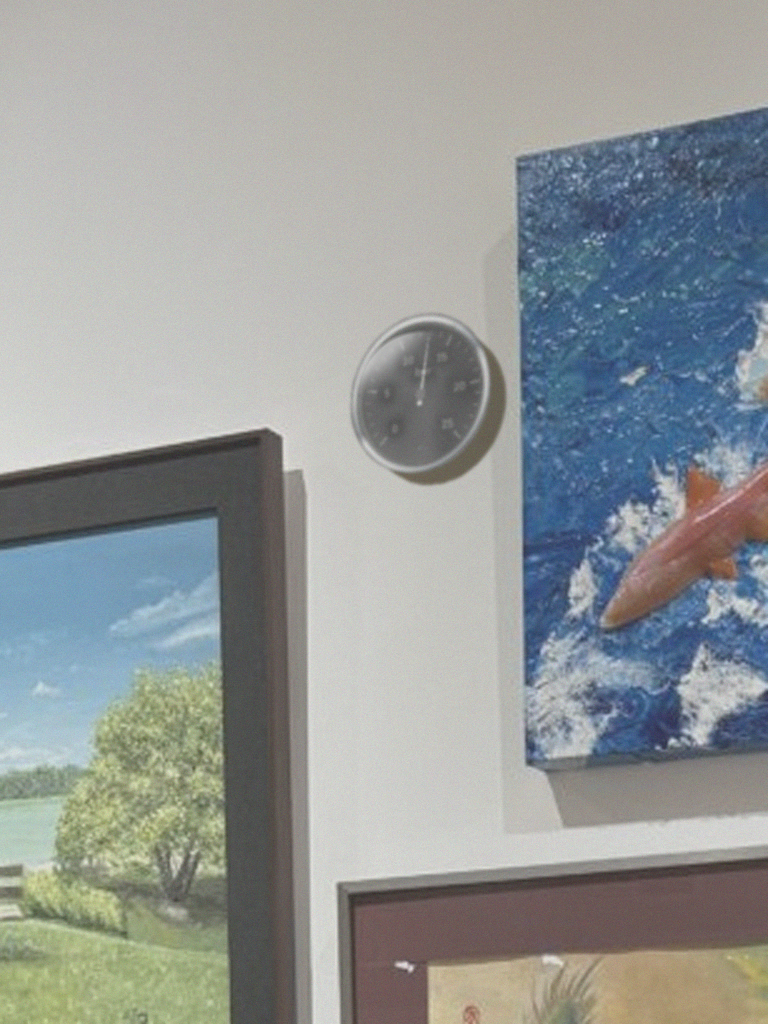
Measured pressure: 13 bar
